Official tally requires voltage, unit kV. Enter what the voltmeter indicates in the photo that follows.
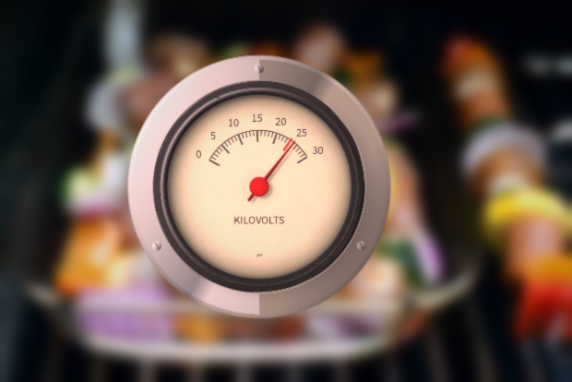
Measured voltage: 25 kV
